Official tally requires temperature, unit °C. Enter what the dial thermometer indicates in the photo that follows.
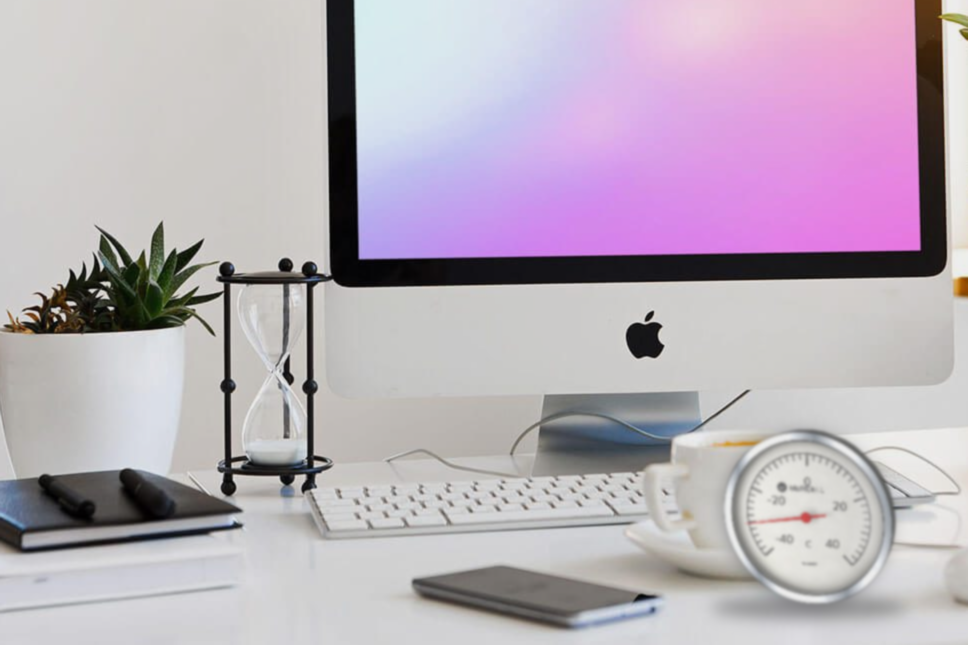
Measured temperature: -30 °C
